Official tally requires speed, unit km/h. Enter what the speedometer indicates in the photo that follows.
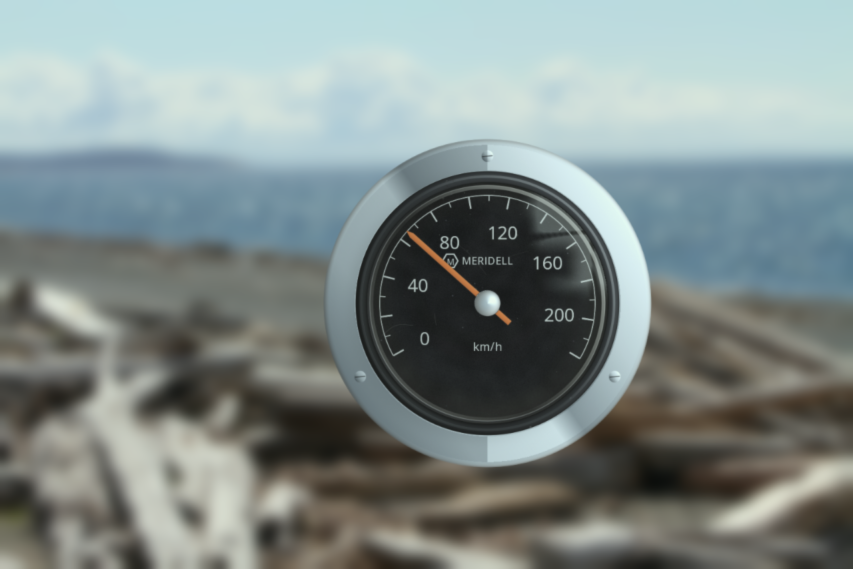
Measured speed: 65 km/h
